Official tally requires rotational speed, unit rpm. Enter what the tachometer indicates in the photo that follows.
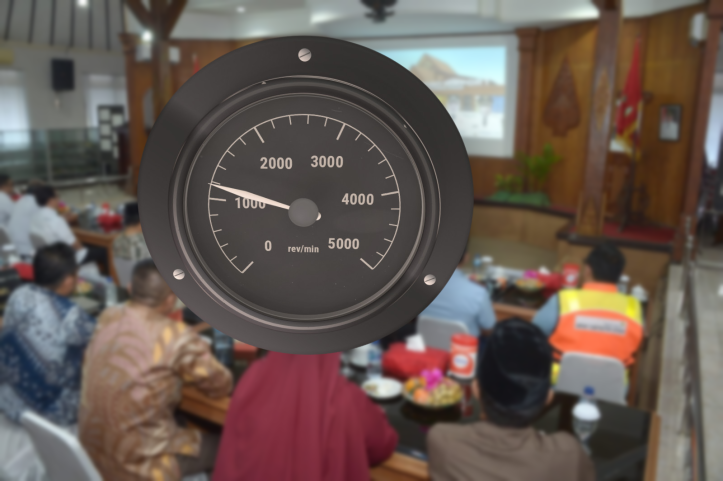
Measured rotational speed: 1200 rpm
